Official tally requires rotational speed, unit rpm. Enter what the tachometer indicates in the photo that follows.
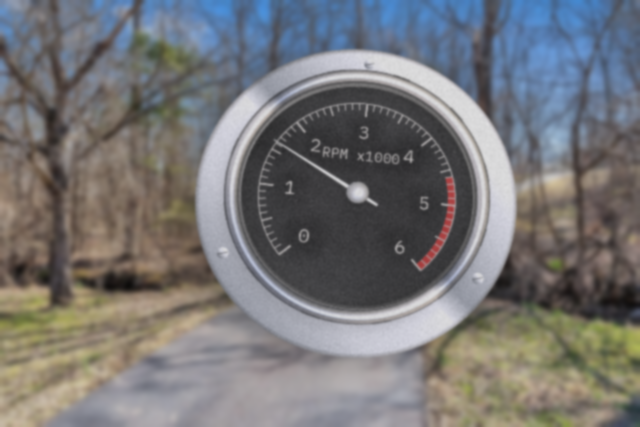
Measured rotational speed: 1600 rpm
